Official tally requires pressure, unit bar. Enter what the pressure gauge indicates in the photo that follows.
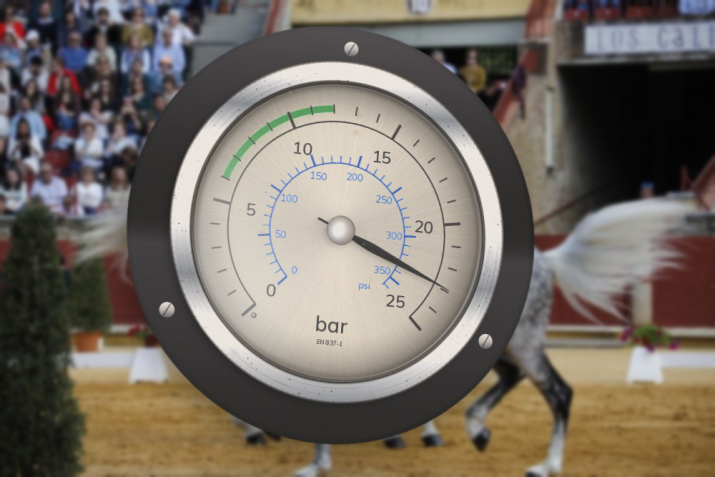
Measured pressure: 23 bar
